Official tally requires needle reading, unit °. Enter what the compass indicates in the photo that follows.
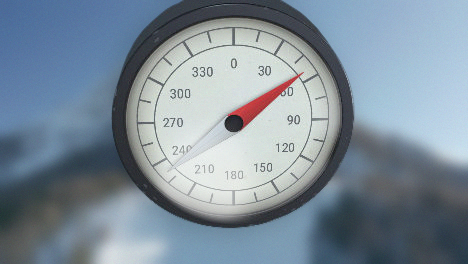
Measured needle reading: 52.5 °
